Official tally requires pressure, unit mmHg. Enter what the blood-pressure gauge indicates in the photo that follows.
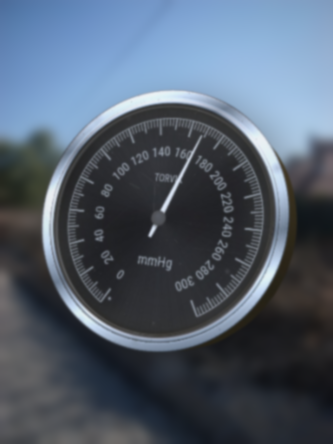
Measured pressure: 170 mmHg
